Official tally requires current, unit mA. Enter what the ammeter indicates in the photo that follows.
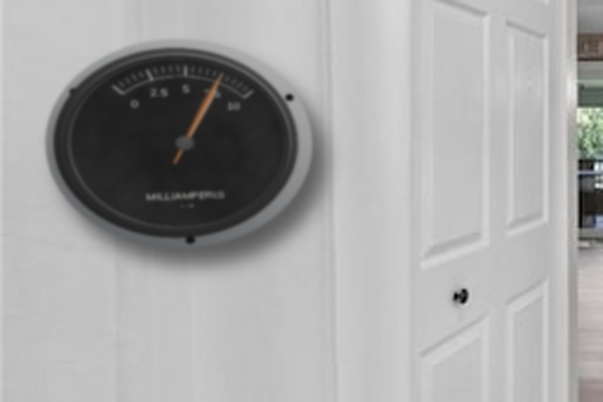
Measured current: 7.5 mA
